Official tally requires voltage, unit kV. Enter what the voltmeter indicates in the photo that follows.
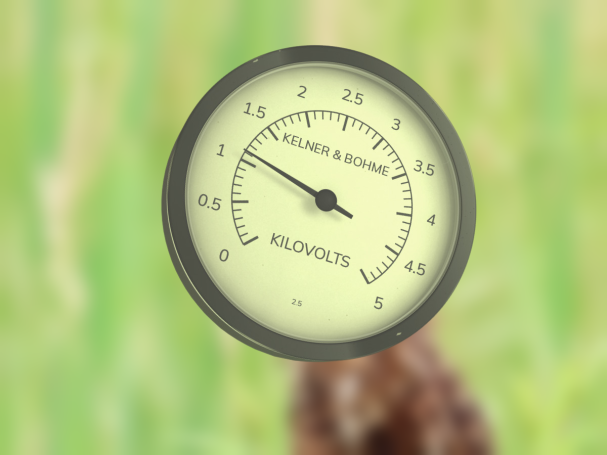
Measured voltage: 1.1 kV
